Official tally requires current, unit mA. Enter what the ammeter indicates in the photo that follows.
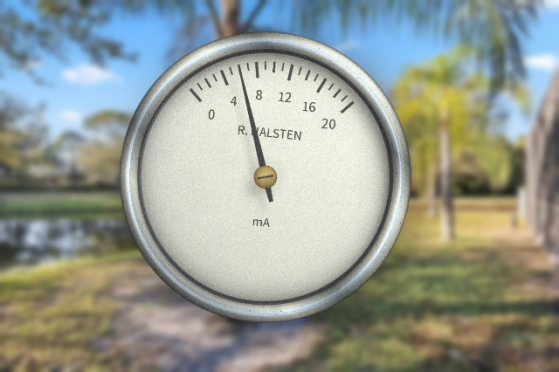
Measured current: 6 mA
